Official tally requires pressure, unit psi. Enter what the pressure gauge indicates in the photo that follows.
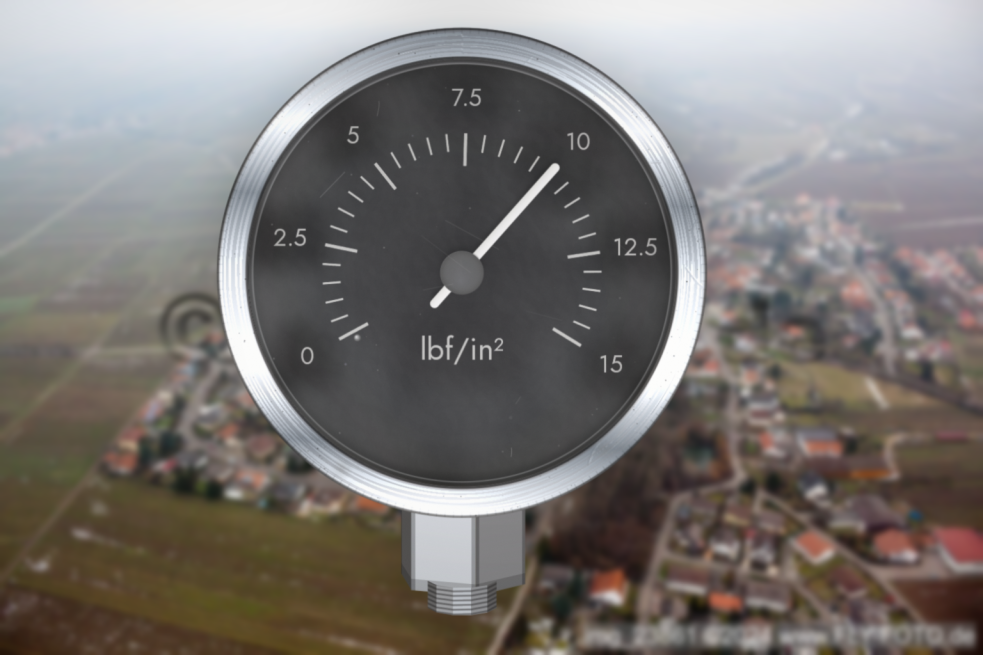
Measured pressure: 10 psi
